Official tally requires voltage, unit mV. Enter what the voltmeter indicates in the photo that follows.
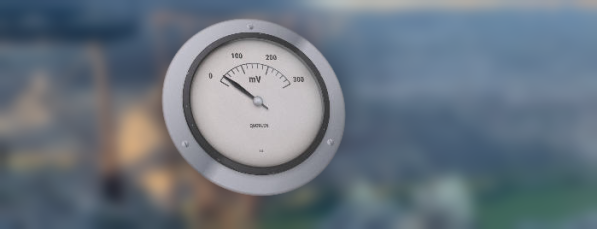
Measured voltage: 20 mV
